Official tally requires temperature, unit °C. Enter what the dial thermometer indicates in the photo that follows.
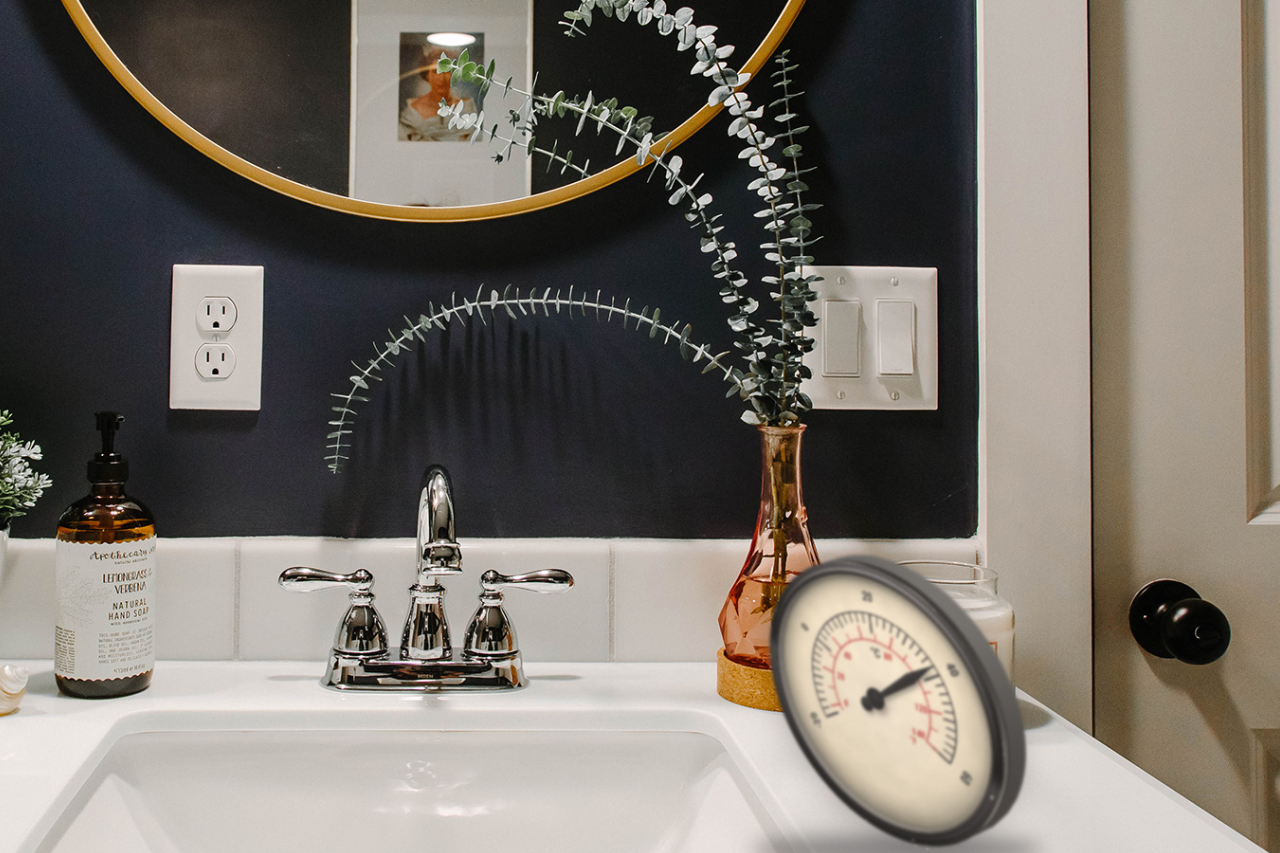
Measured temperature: 38 °C
